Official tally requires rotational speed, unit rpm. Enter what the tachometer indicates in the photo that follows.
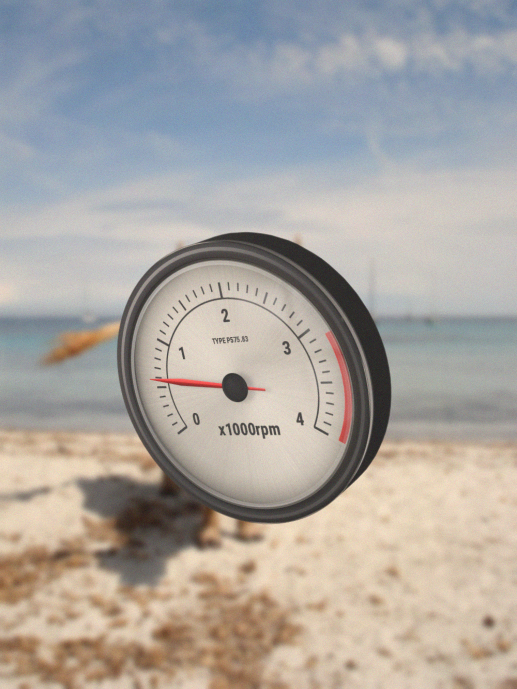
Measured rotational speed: 600 rpm
